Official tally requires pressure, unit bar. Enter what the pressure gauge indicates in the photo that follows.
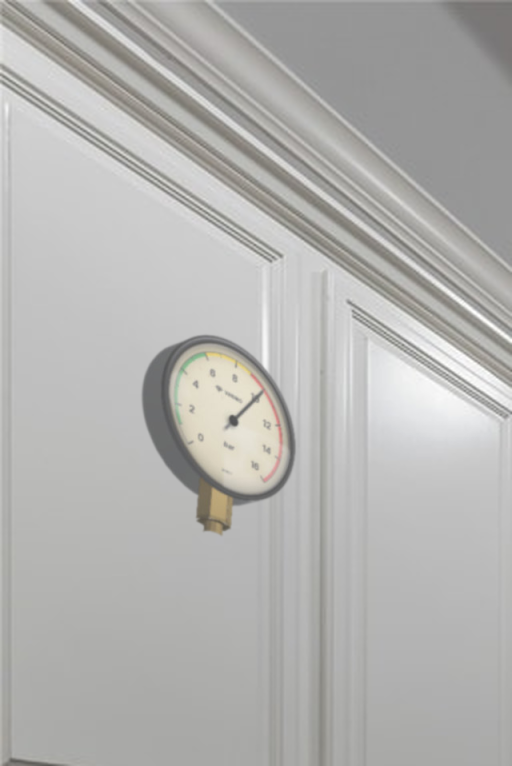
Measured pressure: 10 bar
